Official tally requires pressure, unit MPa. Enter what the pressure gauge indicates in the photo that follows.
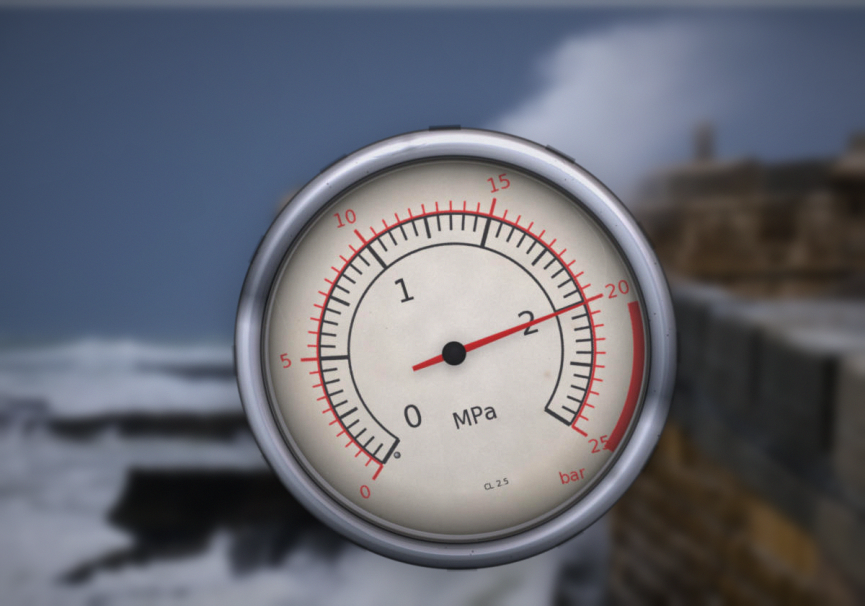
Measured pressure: 2 MPa
